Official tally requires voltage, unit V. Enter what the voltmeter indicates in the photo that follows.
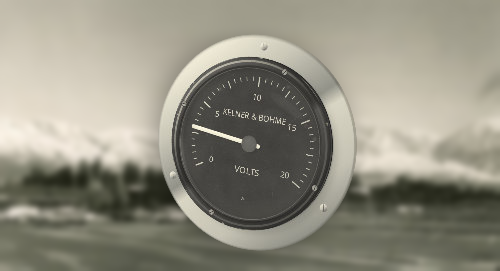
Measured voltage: 3 V
